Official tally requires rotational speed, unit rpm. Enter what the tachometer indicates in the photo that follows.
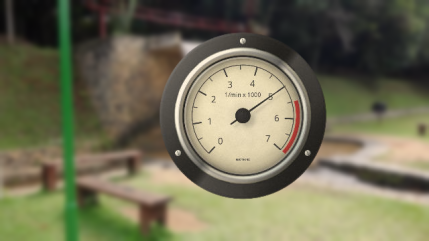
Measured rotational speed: 5000 rpm
